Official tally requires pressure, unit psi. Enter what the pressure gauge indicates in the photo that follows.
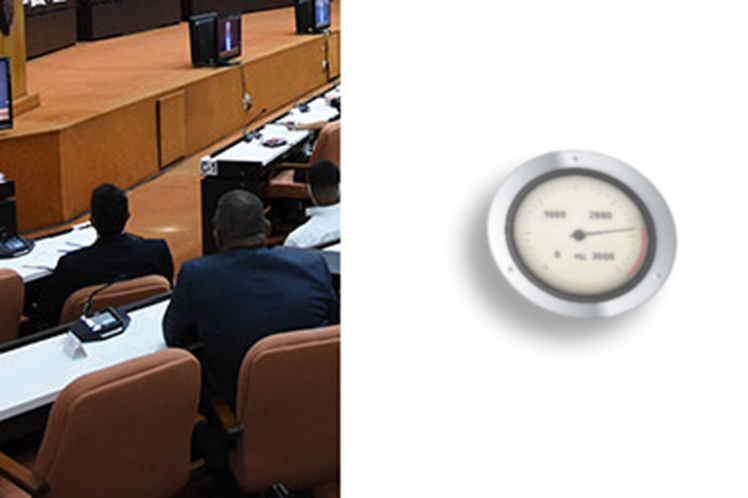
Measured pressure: 2400 psi
